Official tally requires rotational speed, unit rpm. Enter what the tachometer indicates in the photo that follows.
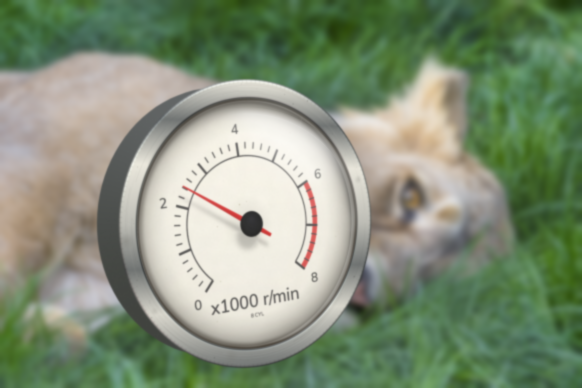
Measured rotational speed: 2400 rpm
